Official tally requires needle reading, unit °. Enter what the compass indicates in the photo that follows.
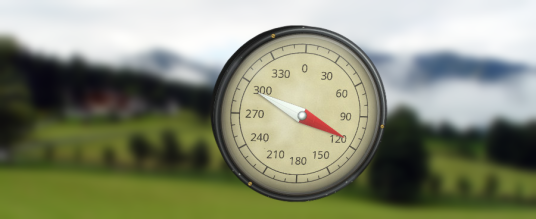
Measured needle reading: 115 °
